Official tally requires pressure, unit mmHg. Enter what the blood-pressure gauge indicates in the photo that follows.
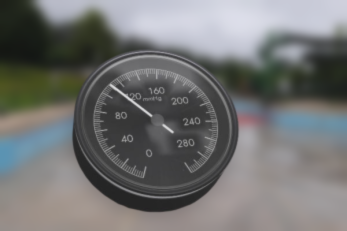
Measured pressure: 110 mmHg
